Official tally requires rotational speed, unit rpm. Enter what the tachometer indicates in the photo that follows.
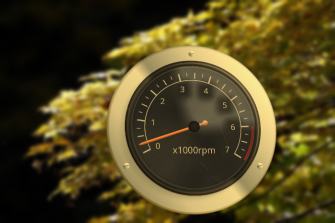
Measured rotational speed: 250 rpm
